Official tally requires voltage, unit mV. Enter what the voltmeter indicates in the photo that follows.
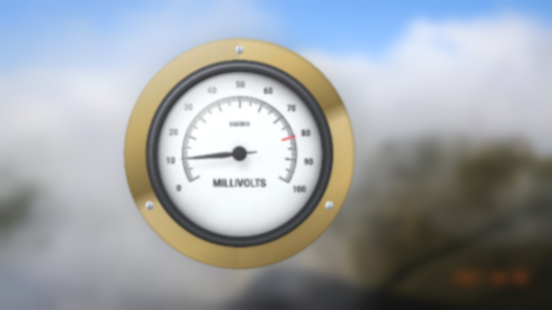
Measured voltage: 10 mV
